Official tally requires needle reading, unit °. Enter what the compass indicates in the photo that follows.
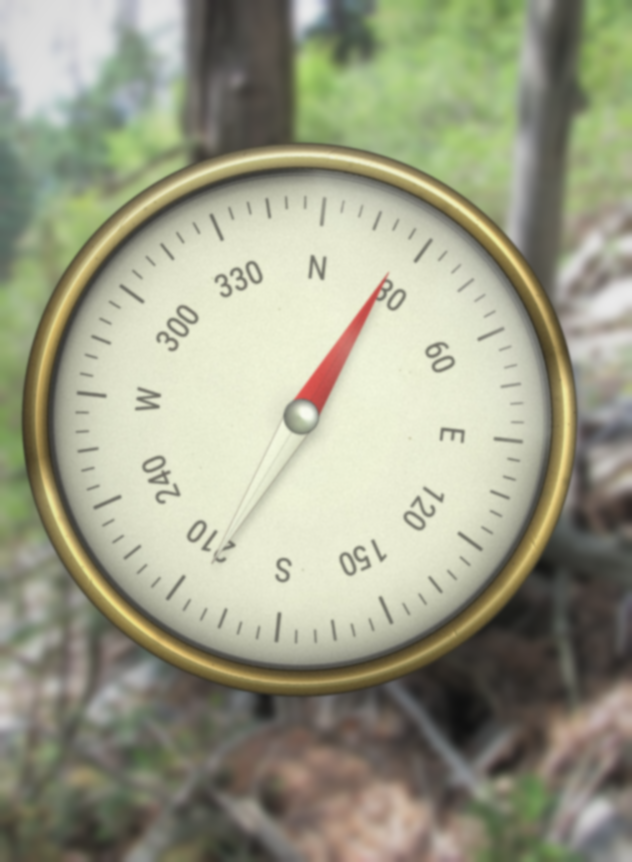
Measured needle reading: 25 °
